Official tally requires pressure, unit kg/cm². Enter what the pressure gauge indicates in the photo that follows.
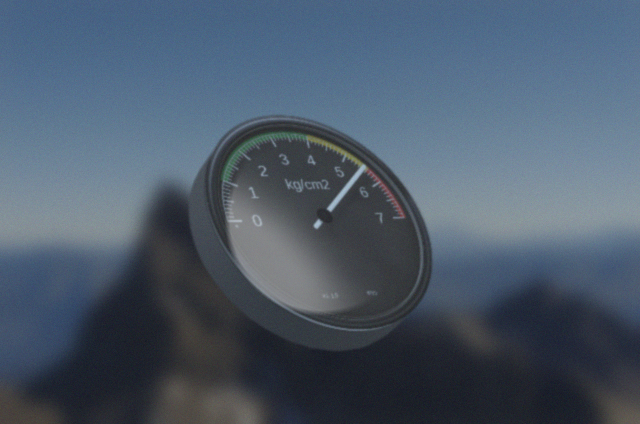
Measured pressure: 5.5 kg/cm²
